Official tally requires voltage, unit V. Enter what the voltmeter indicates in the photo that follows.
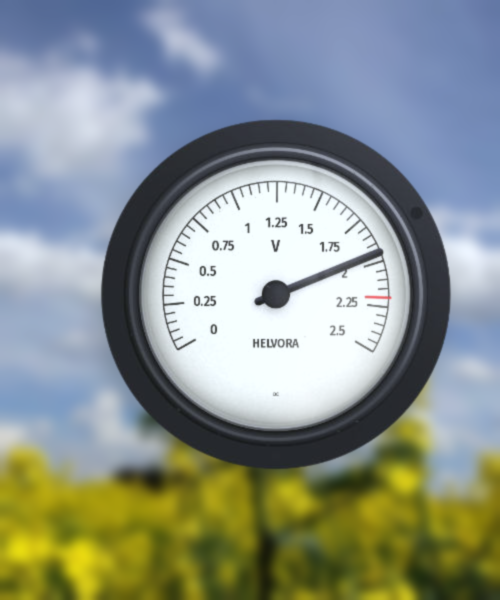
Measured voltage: 1.95 V
